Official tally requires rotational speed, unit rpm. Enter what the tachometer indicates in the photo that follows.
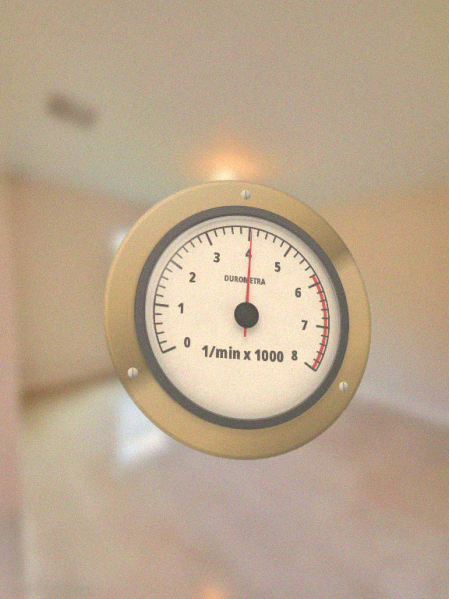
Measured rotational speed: 4000 rpm
